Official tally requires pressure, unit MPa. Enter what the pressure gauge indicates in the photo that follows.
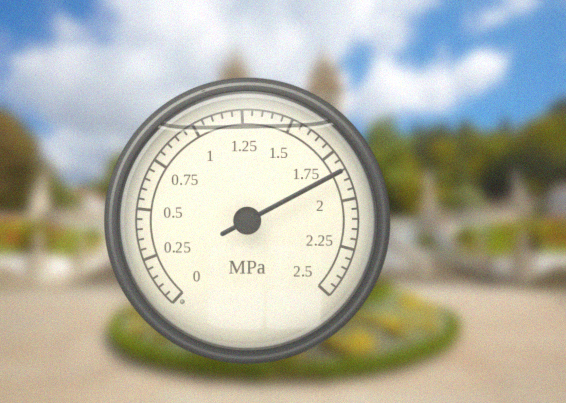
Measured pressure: 1.85 MPa
